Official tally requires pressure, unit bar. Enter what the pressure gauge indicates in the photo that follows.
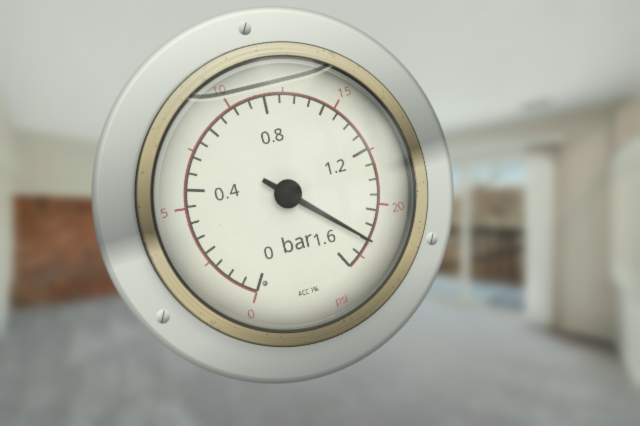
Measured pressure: 1.5 bar
